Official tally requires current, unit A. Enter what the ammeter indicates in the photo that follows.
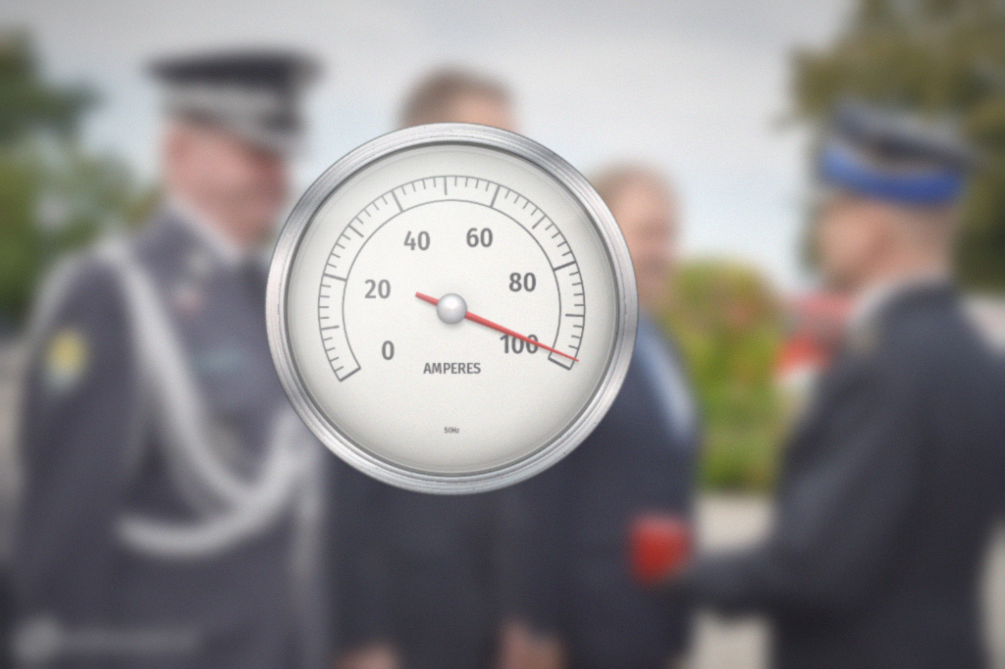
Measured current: 98 A
